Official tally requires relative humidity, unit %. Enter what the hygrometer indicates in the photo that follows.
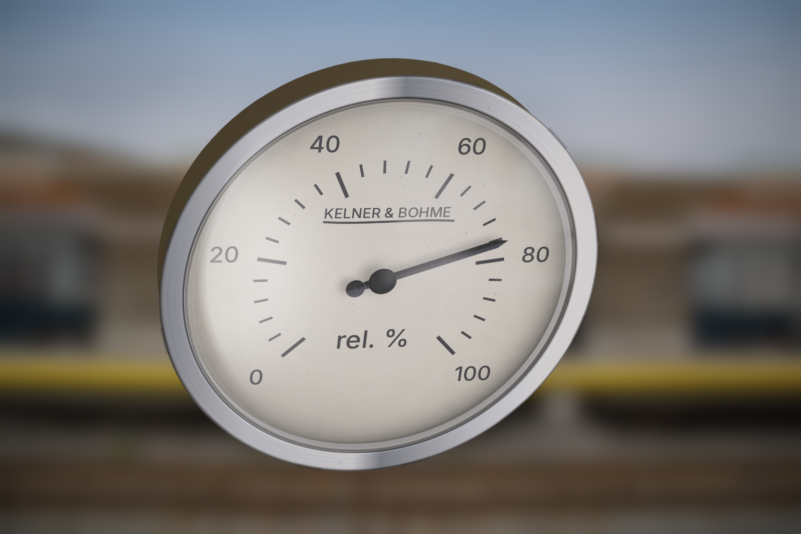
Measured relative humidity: 76 %
